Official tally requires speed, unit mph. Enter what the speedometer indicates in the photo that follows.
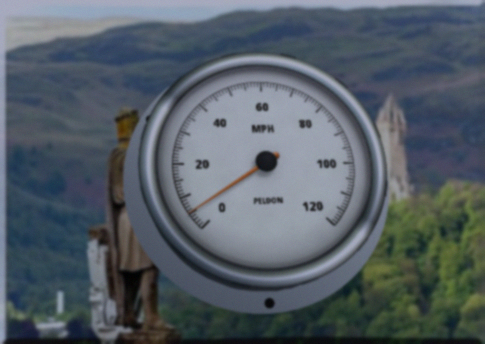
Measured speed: 5 mph
